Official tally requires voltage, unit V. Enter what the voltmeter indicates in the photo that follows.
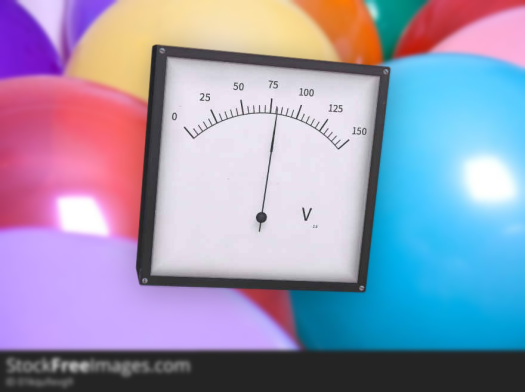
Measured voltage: 80 V
